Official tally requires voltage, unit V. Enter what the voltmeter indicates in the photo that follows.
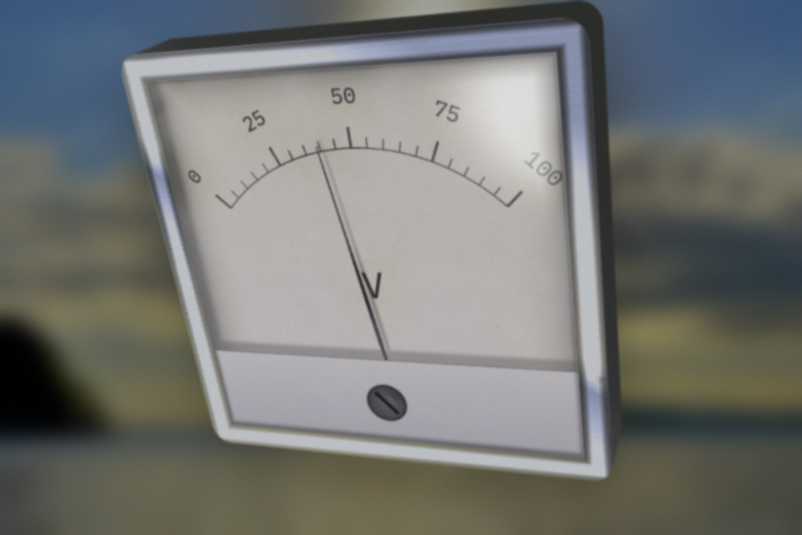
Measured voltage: 40 V
